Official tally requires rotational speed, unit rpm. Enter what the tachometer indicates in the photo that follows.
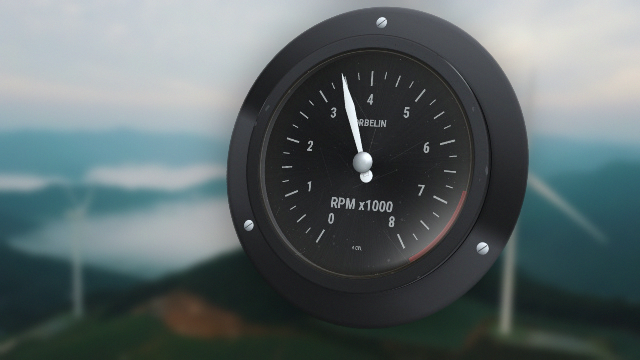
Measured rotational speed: 3500 rpm
